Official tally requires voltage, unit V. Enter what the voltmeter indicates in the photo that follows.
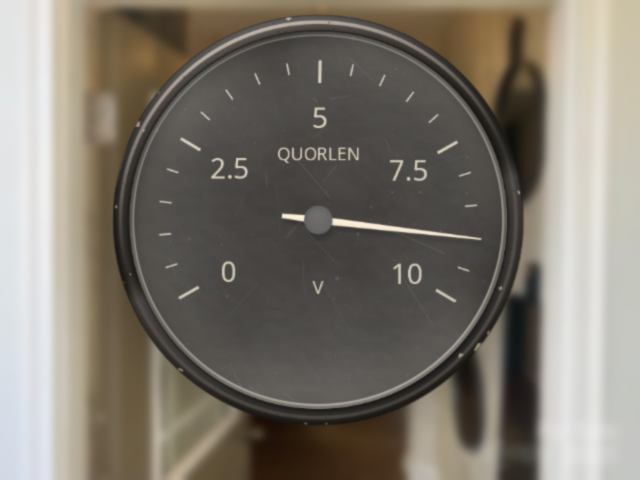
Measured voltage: 9 V
